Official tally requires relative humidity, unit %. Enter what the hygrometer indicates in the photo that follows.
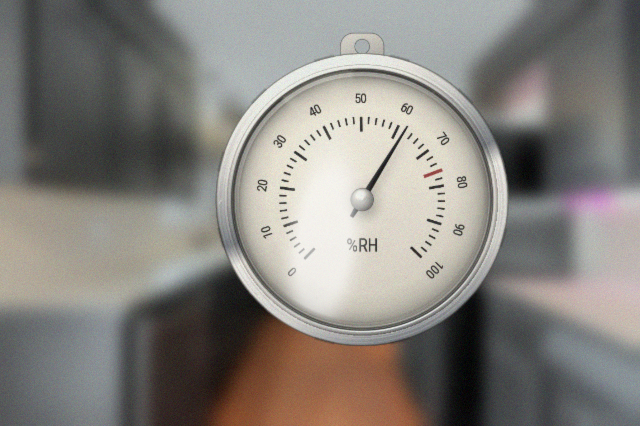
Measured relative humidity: 62 %
